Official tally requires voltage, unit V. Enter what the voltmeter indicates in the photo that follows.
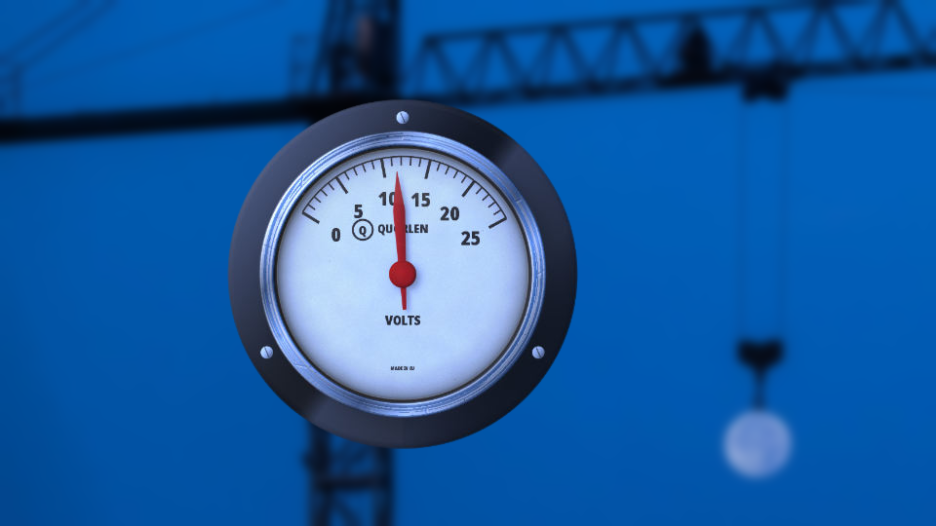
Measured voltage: 11.5 V
